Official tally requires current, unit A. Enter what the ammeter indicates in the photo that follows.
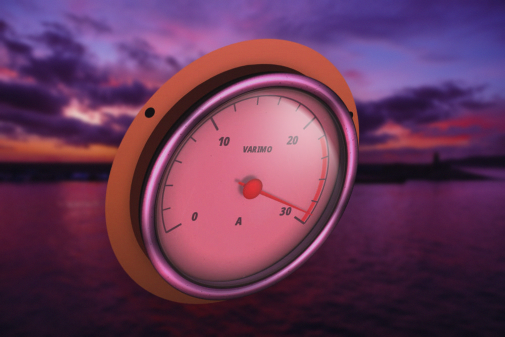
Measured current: 29 A
